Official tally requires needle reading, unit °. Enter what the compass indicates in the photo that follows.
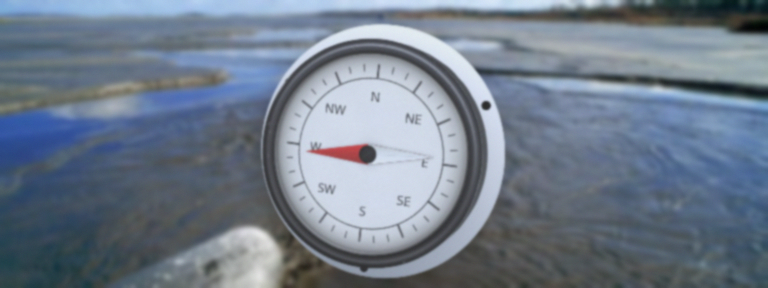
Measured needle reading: 265 °
